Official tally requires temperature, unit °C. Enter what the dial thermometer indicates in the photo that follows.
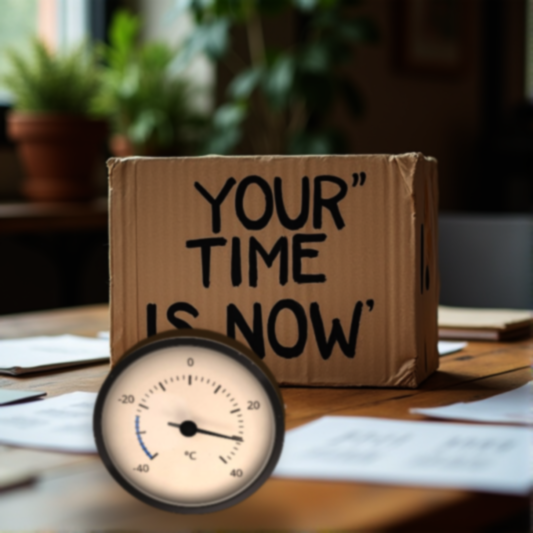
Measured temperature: 30 °C
